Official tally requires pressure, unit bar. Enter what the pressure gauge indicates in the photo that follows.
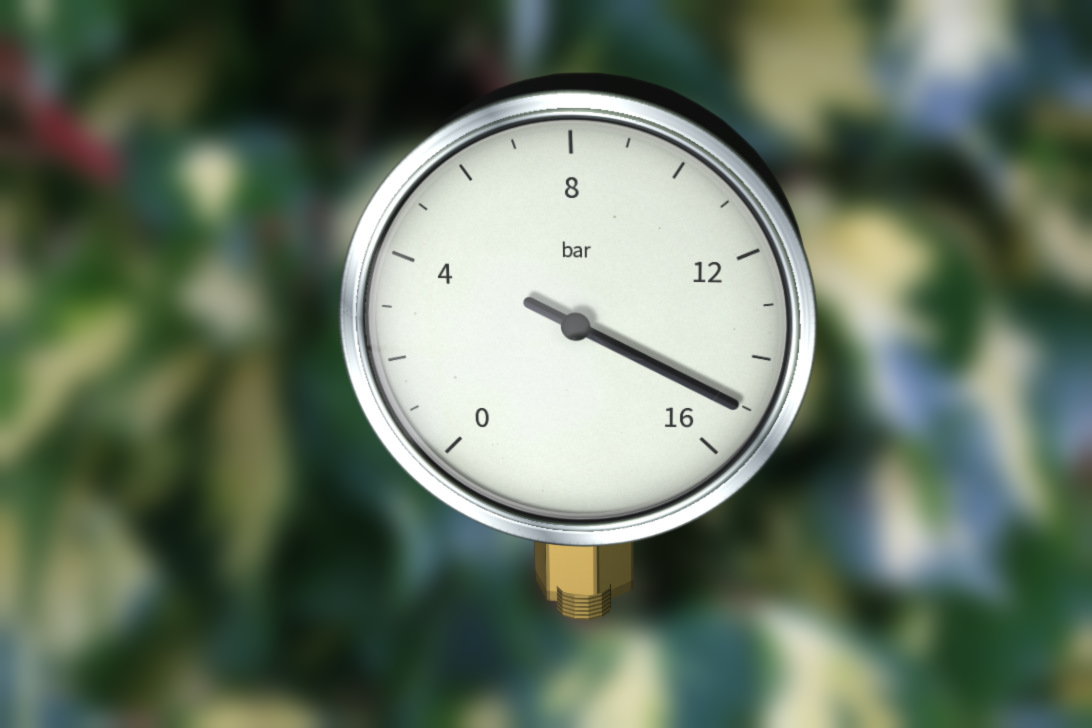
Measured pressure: 15 bar
